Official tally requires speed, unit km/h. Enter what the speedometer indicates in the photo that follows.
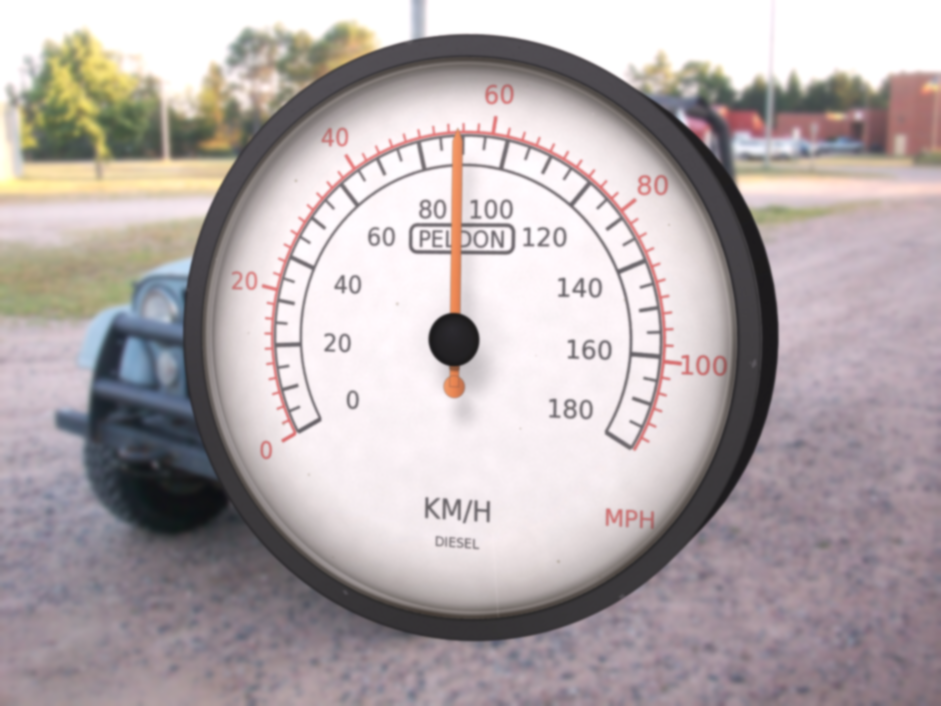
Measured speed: 90 km/h
